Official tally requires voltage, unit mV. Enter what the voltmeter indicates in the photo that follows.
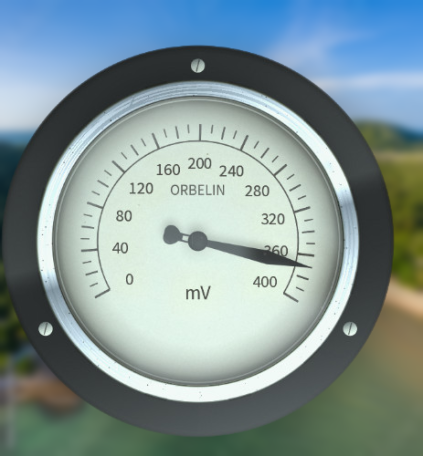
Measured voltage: 370 mV
